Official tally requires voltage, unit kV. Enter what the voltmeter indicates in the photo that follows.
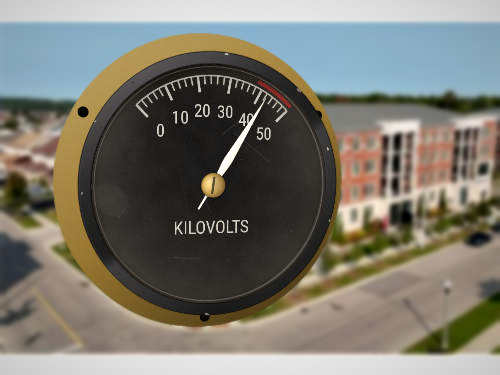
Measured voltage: 42 kV
